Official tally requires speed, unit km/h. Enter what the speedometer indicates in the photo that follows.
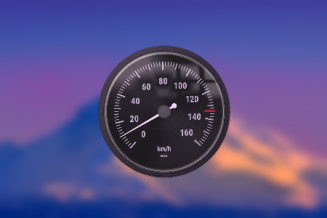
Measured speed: 10 km/h
